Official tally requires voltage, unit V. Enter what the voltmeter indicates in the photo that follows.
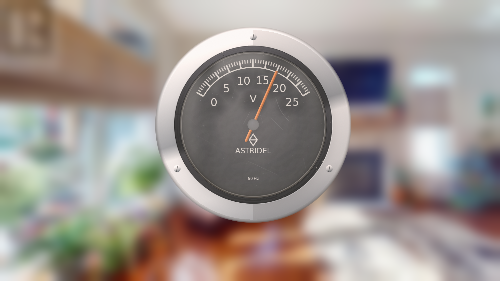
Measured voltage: 17.5 V
